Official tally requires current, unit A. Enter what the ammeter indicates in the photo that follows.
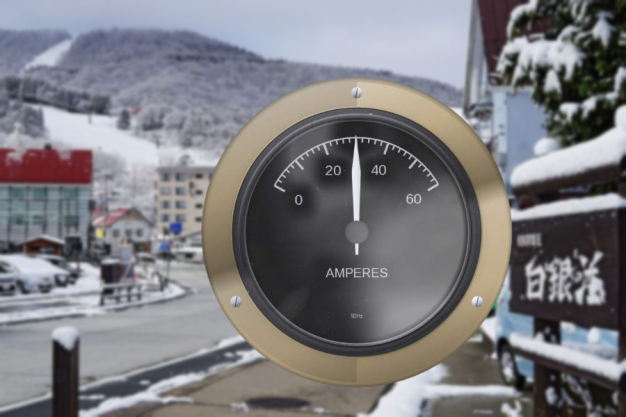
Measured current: 30 A
